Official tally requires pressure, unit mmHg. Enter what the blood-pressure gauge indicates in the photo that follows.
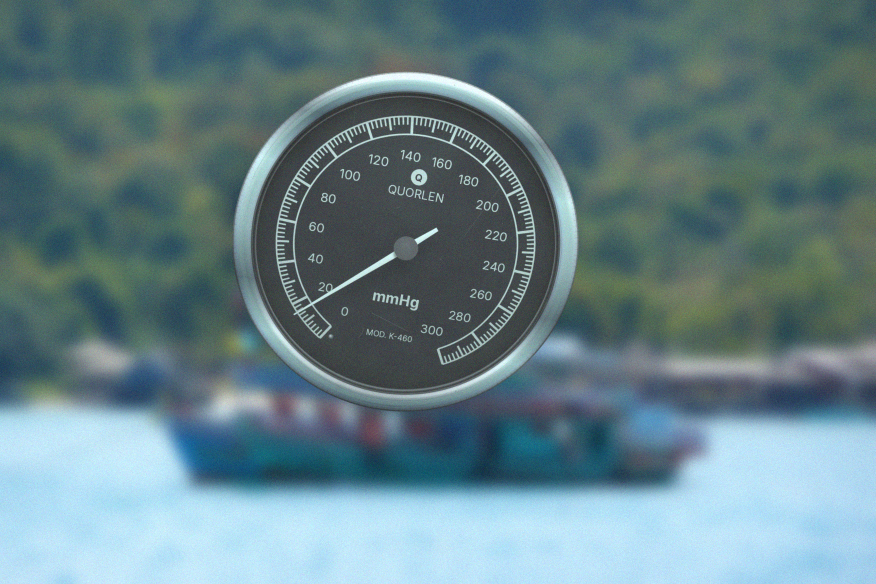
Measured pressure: 16 mmHg
